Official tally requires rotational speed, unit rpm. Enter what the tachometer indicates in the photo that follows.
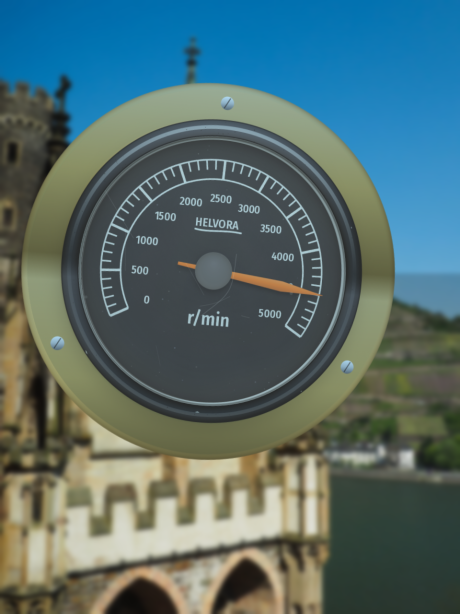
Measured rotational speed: 4500 rpm
